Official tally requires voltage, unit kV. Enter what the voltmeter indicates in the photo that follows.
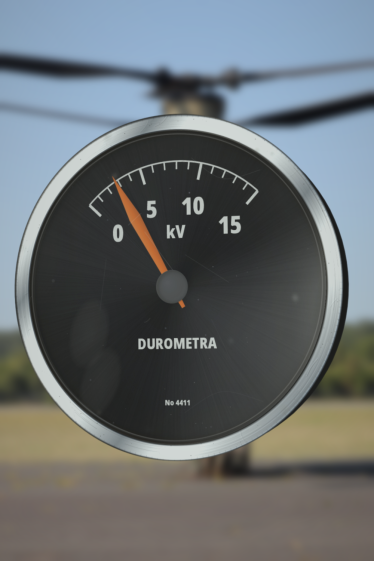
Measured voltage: 3 kV
